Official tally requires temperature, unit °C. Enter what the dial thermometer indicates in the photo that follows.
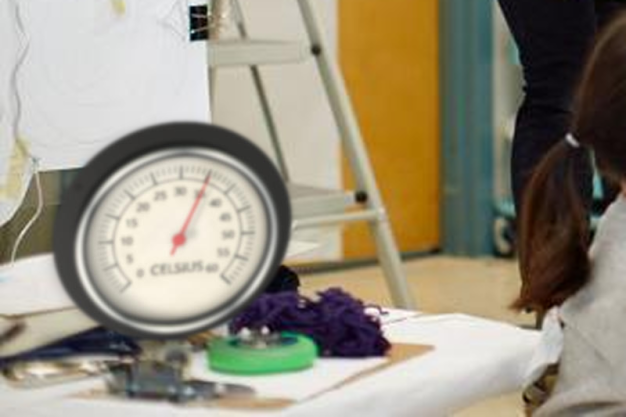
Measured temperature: 35 °C
